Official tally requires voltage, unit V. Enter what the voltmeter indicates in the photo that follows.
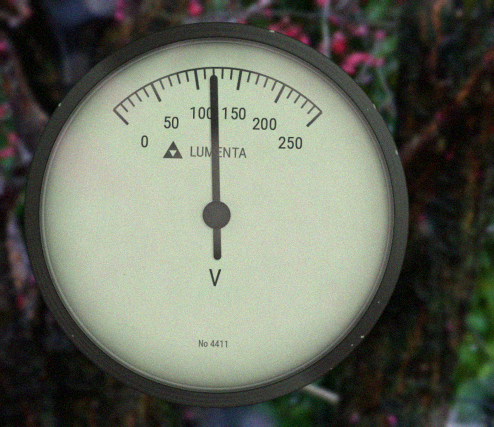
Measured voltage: 120 V
